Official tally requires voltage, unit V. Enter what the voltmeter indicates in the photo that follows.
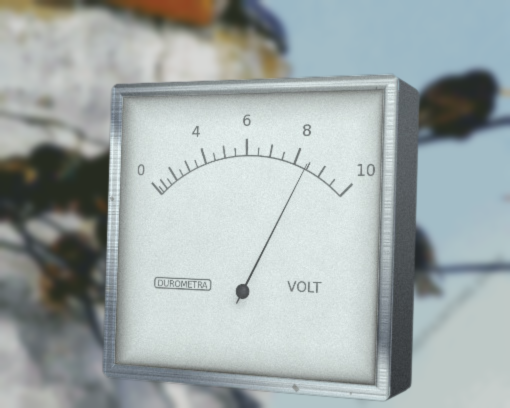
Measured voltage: 8.5 V
